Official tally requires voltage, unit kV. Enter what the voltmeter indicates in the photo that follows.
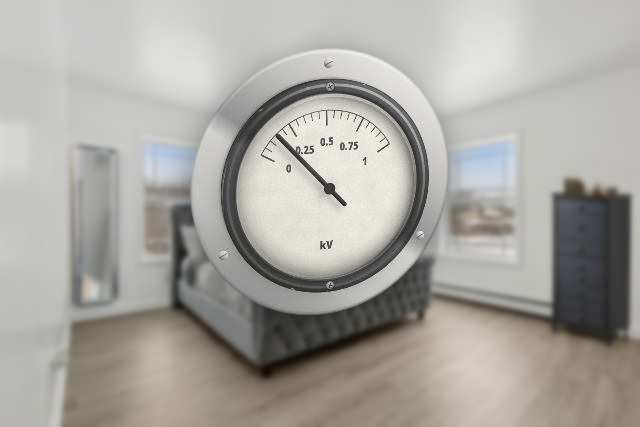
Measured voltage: 0.15 kV
